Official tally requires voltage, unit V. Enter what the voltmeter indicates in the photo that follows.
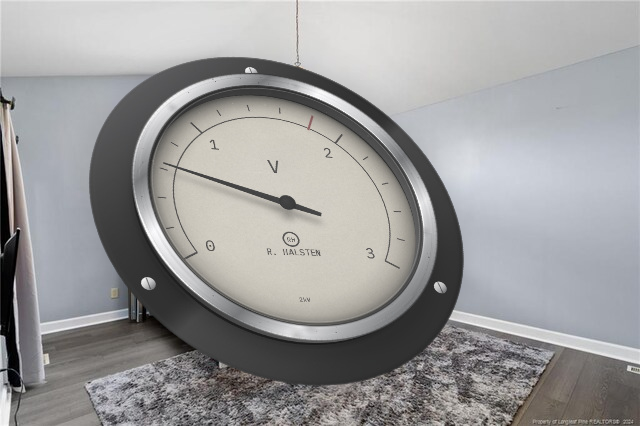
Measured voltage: 0.6 V
